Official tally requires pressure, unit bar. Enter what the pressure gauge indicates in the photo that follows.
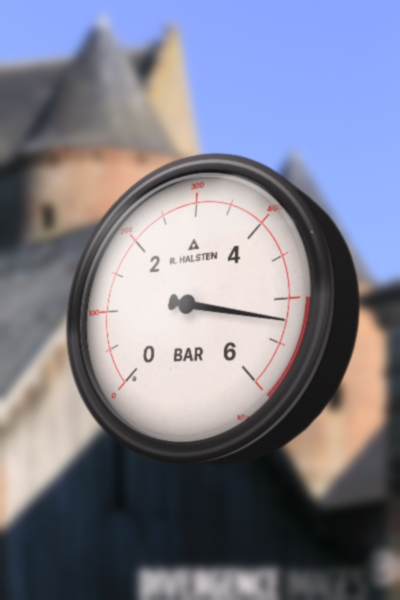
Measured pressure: 5.25 bar
